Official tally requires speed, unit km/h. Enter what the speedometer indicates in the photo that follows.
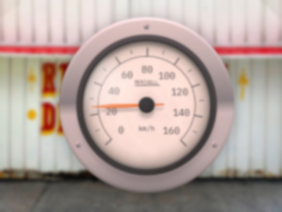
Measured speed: 25 km/h
